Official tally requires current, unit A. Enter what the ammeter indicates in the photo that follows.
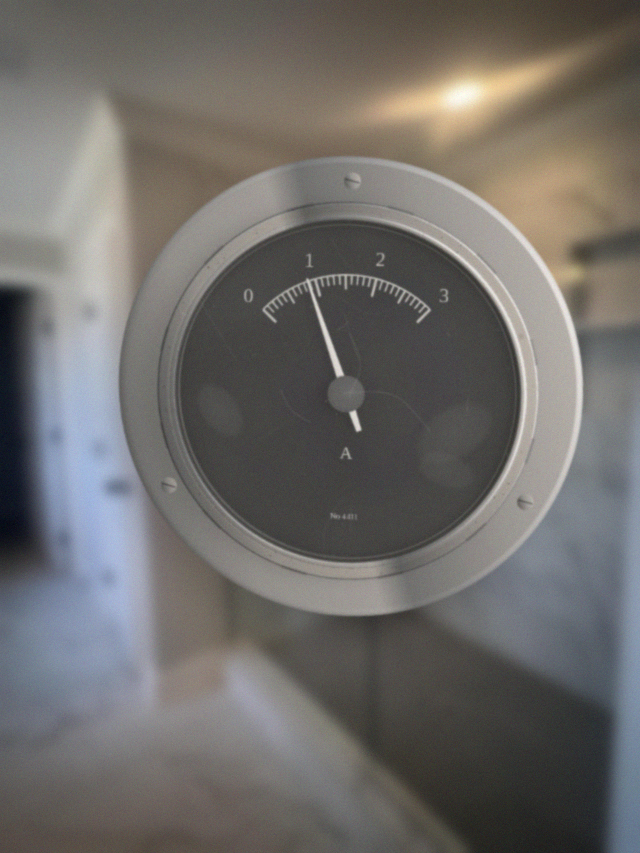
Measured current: 0.9 A
